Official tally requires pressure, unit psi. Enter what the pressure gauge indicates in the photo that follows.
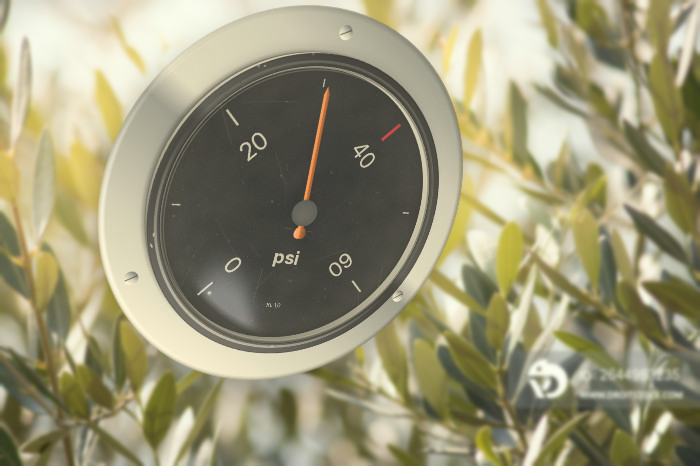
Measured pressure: 30 psi
